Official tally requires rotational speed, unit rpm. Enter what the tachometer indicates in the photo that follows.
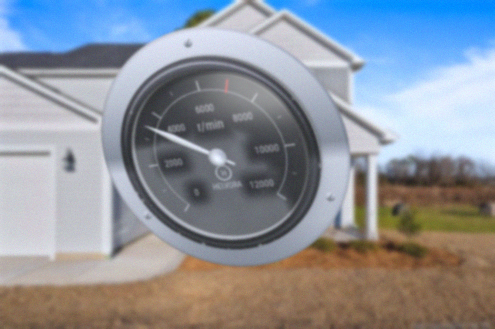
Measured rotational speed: 3500 rpm
